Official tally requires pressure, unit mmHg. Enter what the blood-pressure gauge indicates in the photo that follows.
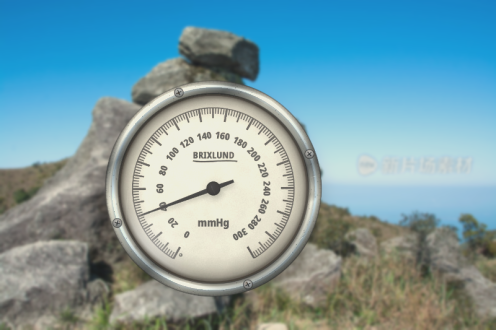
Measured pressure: 40 mmHg
